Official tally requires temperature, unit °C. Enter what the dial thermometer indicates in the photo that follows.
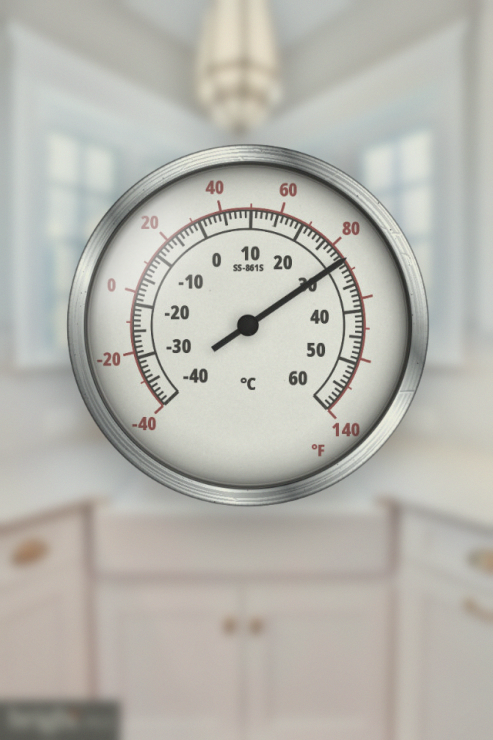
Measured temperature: 30 °C
